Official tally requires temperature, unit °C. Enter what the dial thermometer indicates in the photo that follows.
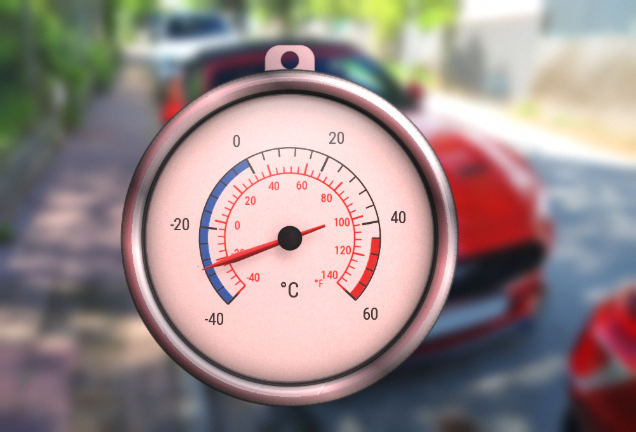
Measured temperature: -30 °C
